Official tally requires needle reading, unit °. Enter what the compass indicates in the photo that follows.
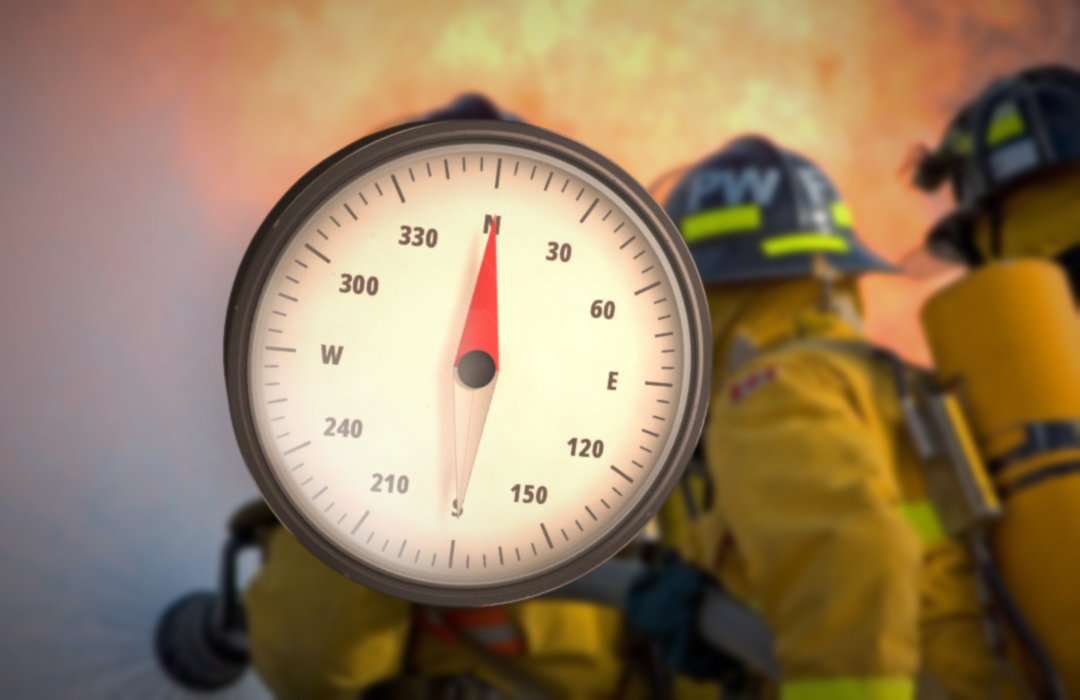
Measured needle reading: 0 °
